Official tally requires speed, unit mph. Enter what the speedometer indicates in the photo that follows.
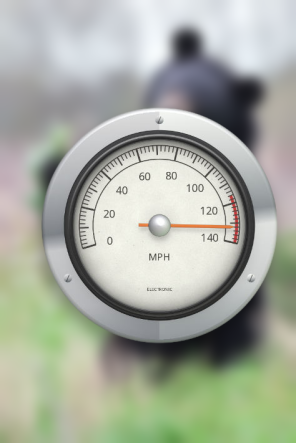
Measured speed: 132 mph
